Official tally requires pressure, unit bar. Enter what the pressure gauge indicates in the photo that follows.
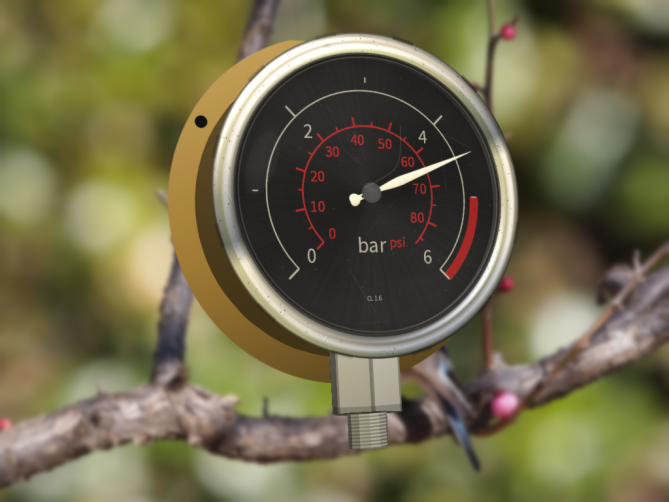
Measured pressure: 4.5 bar
